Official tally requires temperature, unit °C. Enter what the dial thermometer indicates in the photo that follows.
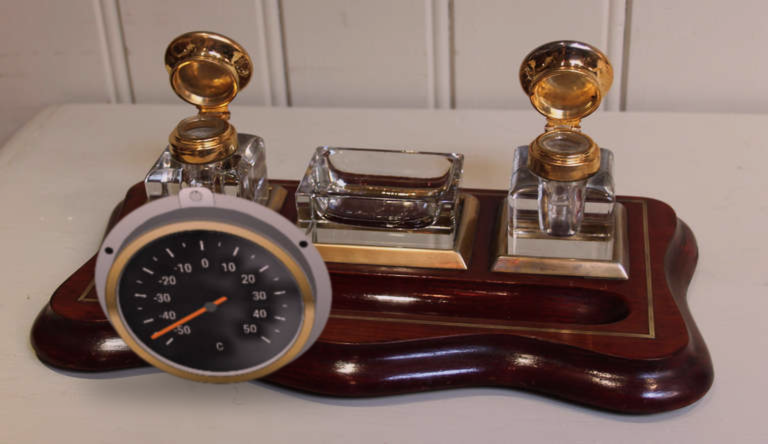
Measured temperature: -45 °C
